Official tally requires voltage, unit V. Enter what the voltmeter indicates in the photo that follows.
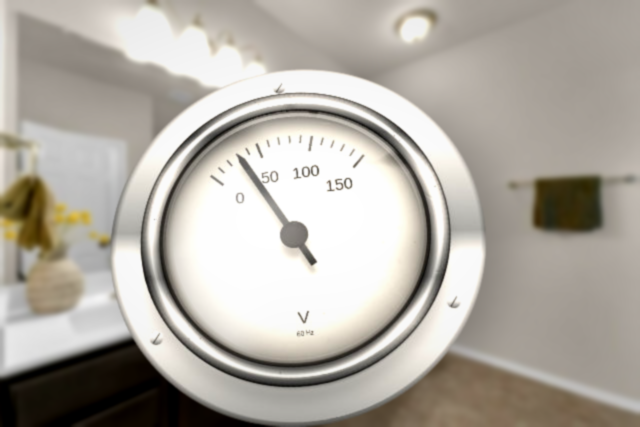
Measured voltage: 30 V
